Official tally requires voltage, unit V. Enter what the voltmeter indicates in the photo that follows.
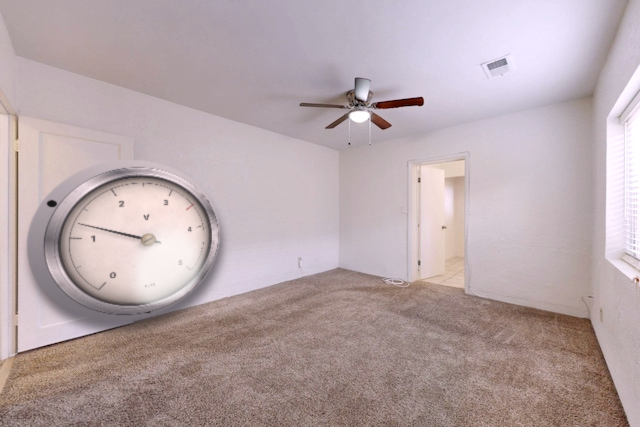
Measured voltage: 1.25 V
